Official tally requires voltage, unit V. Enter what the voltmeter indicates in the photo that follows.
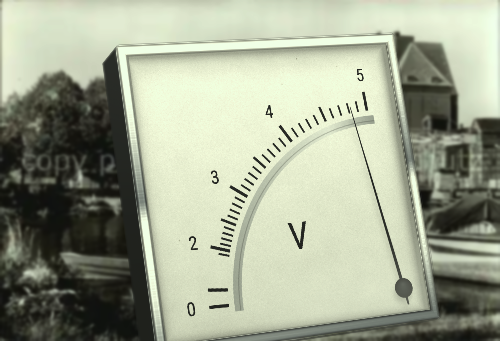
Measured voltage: 4.8 V
